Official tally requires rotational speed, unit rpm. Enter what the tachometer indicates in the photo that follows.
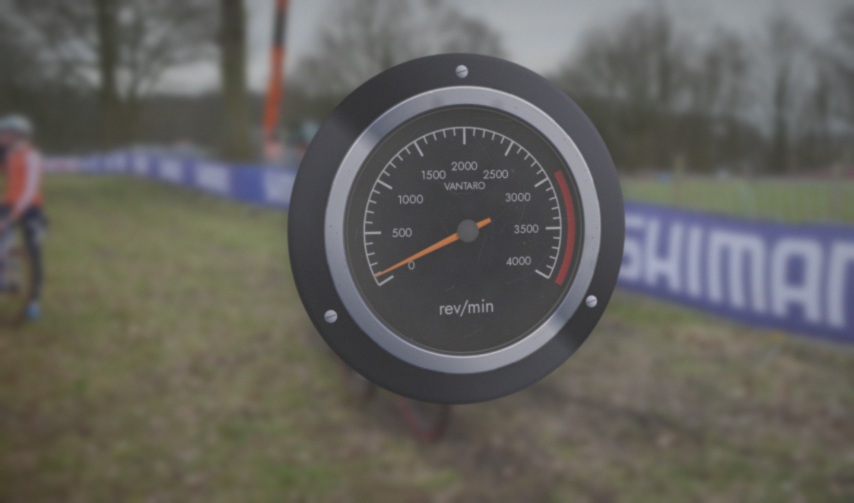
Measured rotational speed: 100 rpm
